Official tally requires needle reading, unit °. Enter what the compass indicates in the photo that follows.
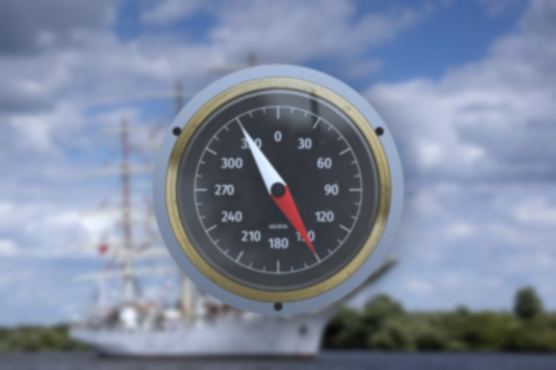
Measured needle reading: 150 °
